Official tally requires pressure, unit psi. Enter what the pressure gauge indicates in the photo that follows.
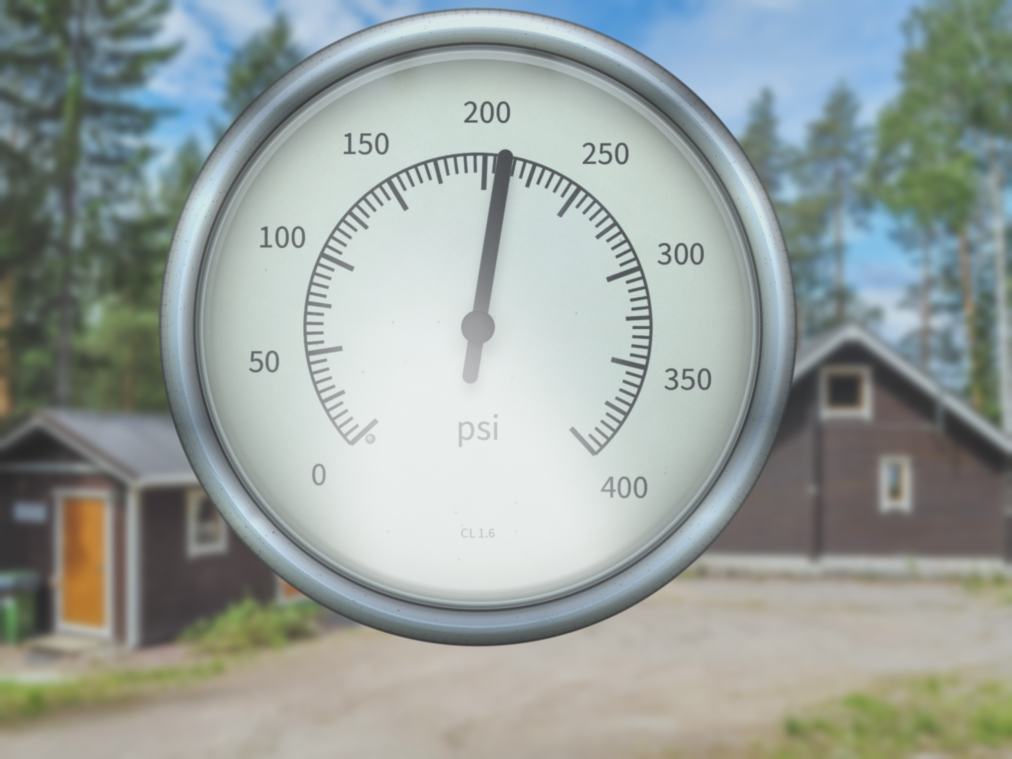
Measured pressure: 210 psi
